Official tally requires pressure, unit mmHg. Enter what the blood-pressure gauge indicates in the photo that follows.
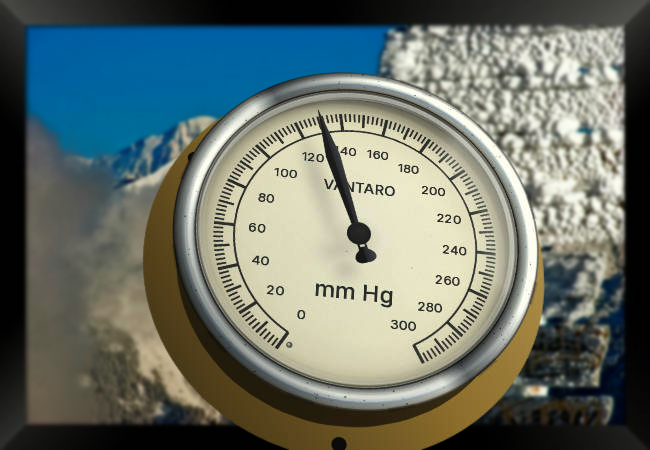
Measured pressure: 130 mmHg
